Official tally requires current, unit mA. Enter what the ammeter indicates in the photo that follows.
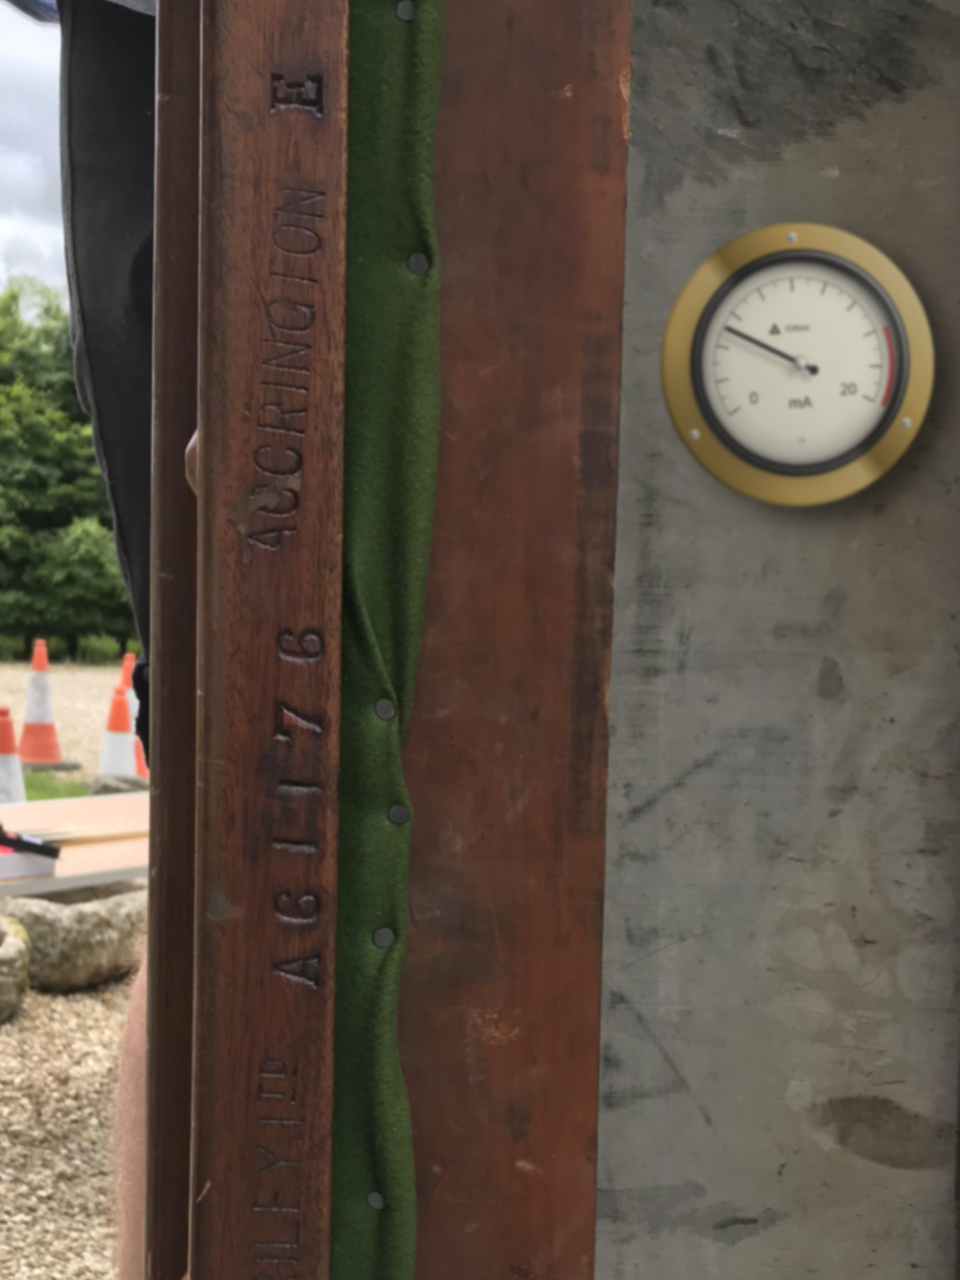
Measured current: 5 mA
